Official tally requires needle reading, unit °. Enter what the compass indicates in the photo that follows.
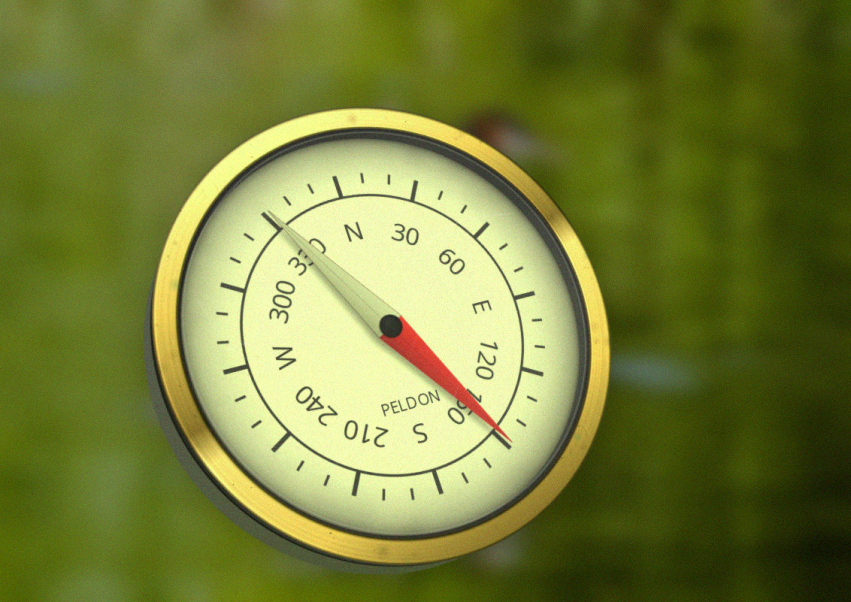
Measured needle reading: 150 °
